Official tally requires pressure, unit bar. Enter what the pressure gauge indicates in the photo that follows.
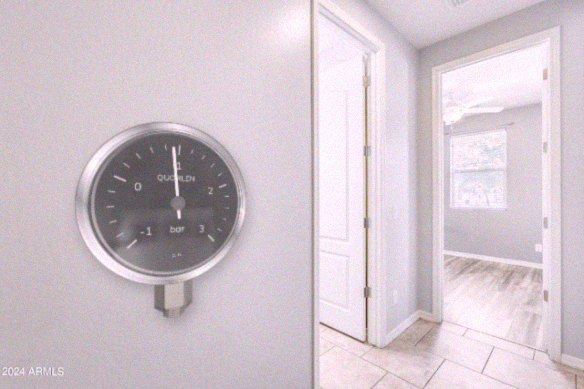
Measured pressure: 0.9 bar
